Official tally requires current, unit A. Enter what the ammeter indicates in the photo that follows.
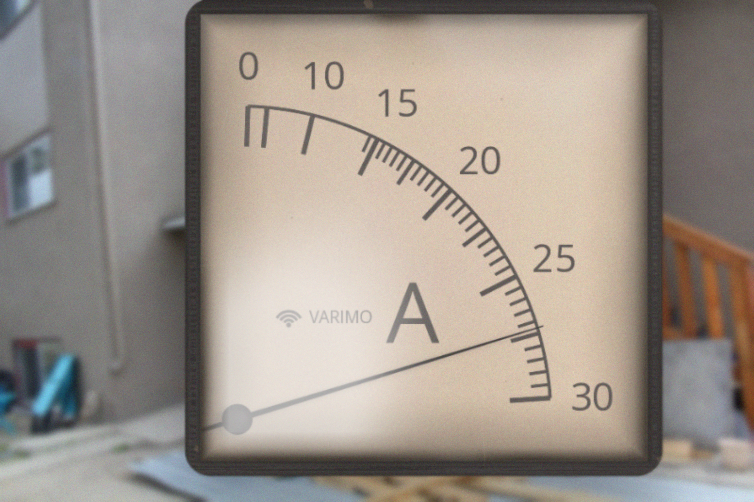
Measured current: 27.25 A
